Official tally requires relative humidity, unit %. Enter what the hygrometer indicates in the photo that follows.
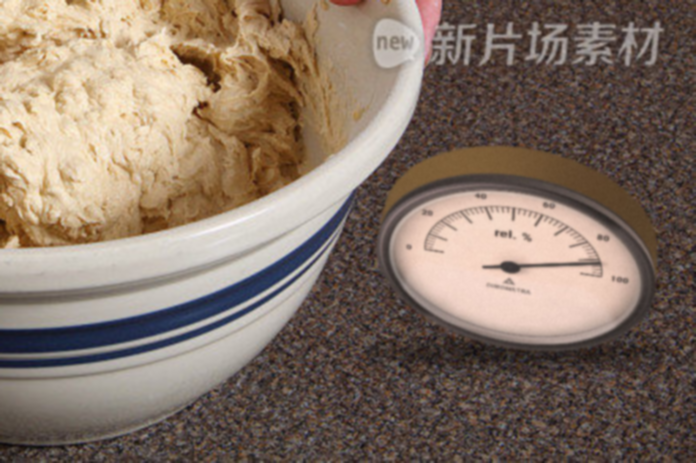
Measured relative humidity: 90 %
